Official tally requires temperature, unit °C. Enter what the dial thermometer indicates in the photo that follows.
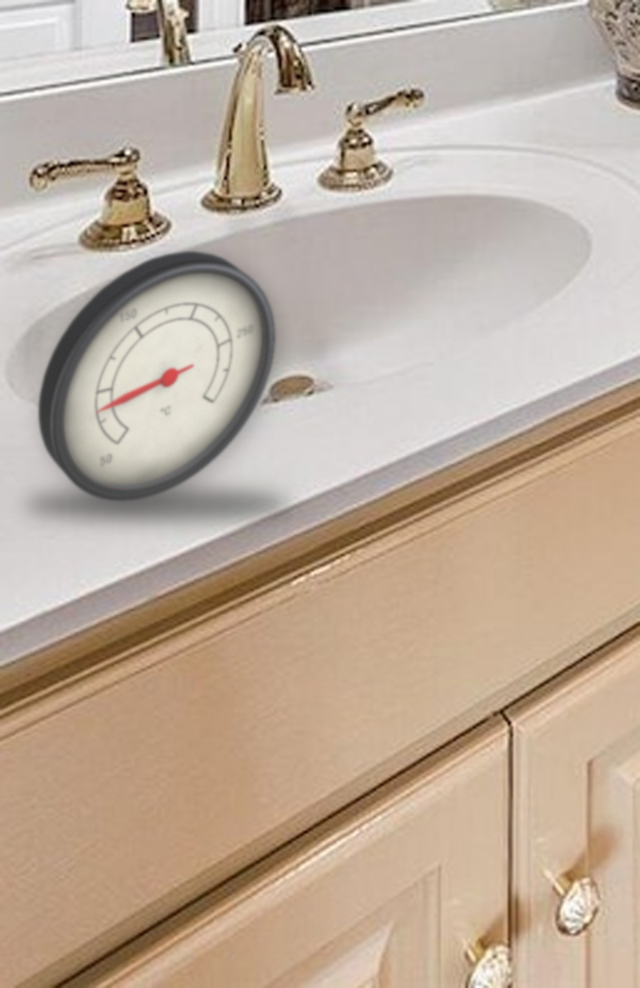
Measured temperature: 87.5 °C
